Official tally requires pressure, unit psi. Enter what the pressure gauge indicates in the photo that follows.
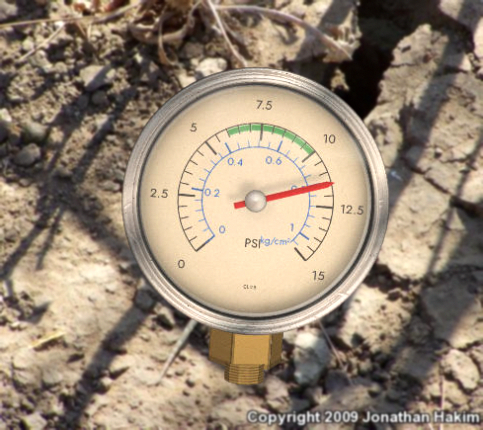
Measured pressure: 11.5 psi
